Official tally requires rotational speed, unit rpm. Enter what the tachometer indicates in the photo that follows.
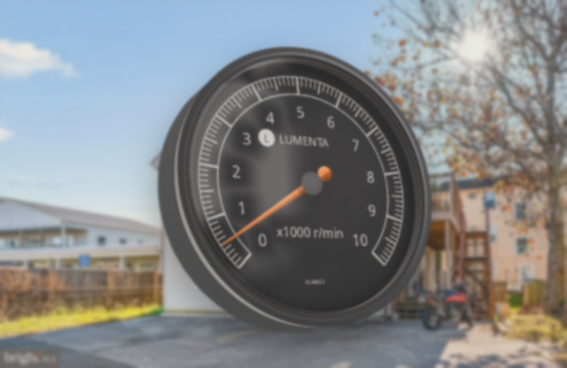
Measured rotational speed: 500 rpm
